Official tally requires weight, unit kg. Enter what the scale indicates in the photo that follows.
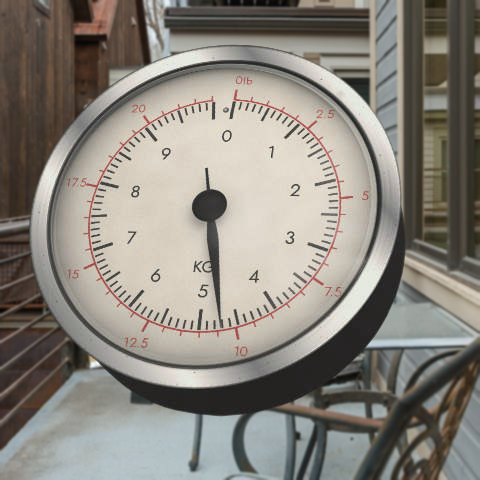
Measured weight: 4.7 kg
